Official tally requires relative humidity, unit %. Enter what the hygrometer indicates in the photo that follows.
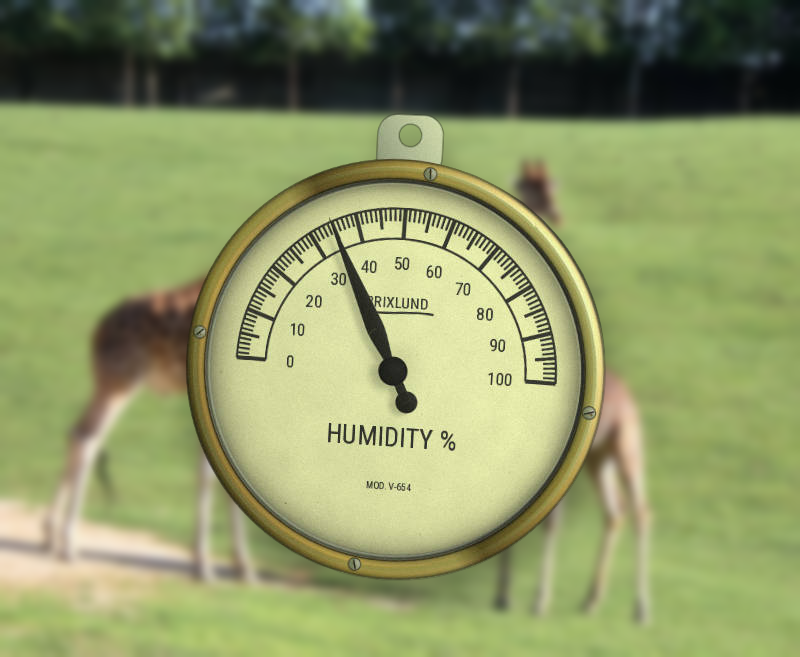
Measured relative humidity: 35 %
